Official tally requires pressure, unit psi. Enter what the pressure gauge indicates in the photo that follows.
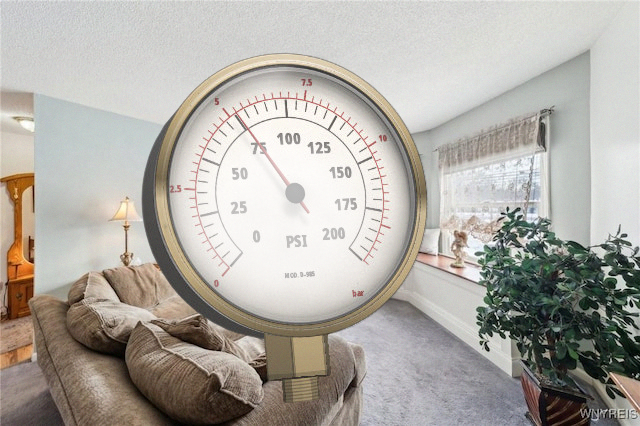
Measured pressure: 75 psi
